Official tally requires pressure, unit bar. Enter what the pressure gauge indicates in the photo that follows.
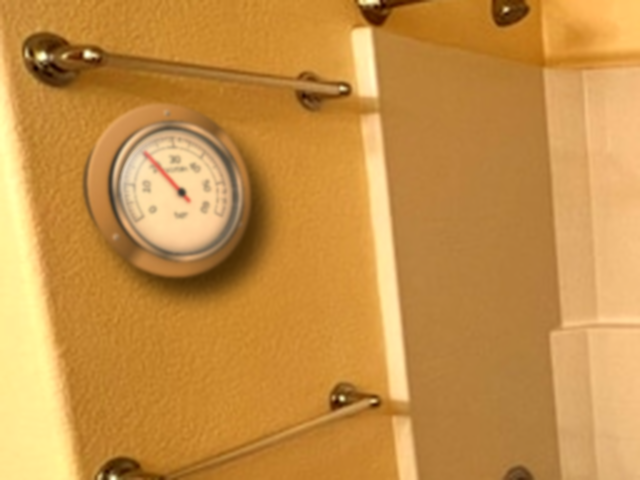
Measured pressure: 20 bar
